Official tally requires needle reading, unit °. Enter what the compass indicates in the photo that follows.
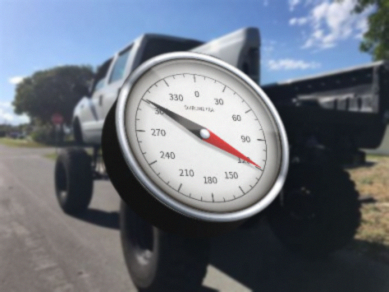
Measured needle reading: 120 °
